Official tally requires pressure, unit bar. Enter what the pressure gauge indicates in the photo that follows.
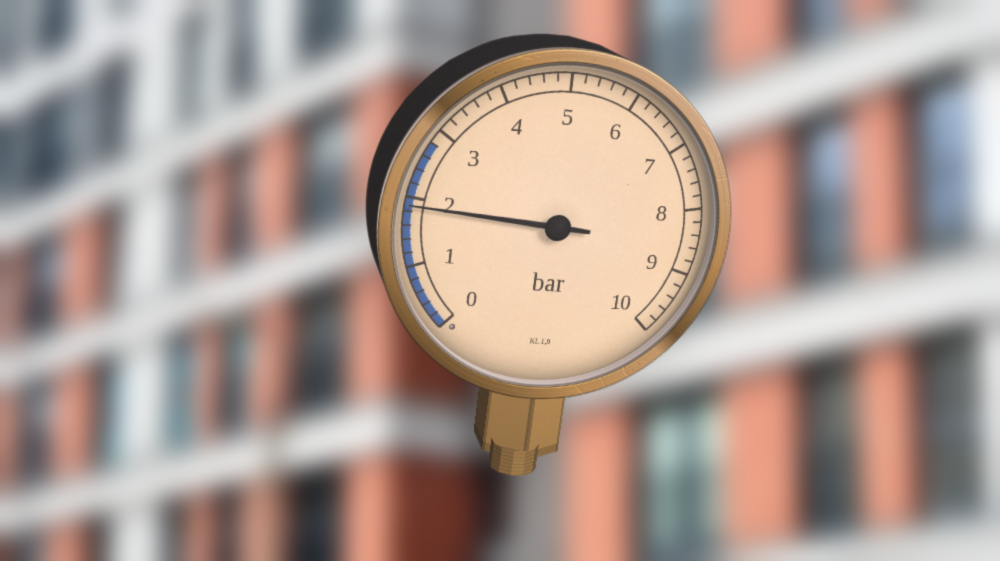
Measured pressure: 1.9 bar
